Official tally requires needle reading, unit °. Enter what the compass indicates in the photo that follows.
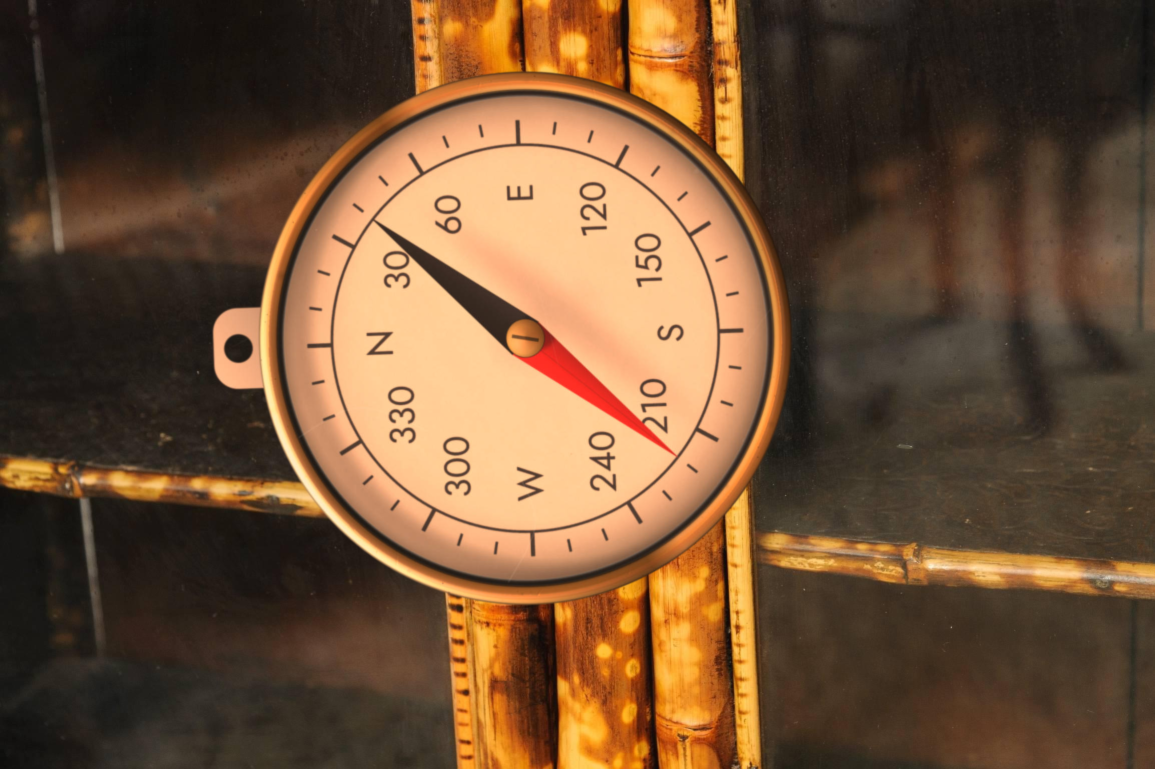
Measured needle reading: 220 °
